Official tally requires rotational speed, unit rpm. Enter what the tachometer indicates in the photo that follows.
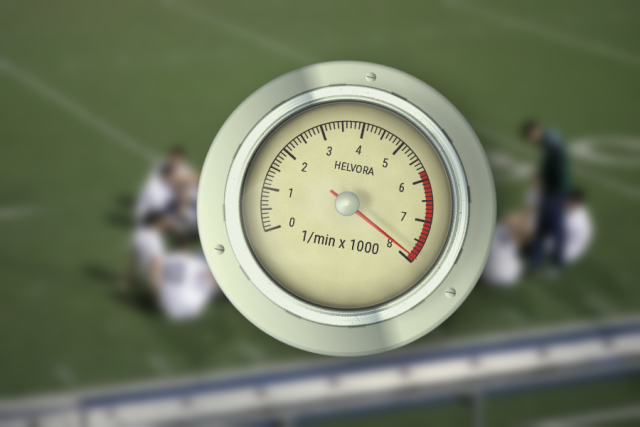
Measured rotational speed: 7900 rpm
